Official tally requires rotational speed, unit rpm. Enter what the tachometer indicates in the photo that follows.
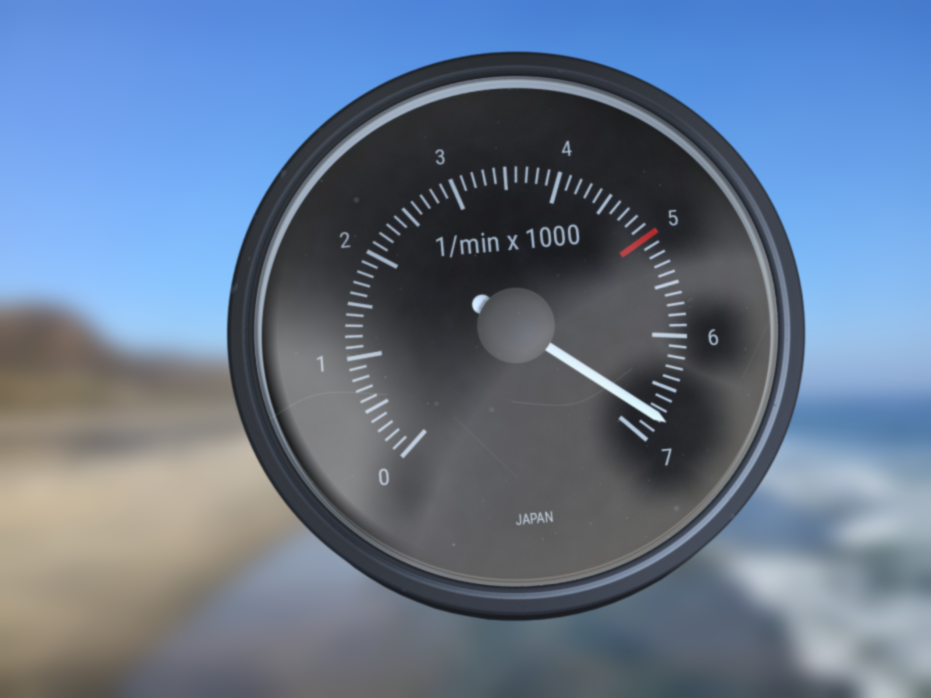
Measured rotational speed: 6800 rpm
